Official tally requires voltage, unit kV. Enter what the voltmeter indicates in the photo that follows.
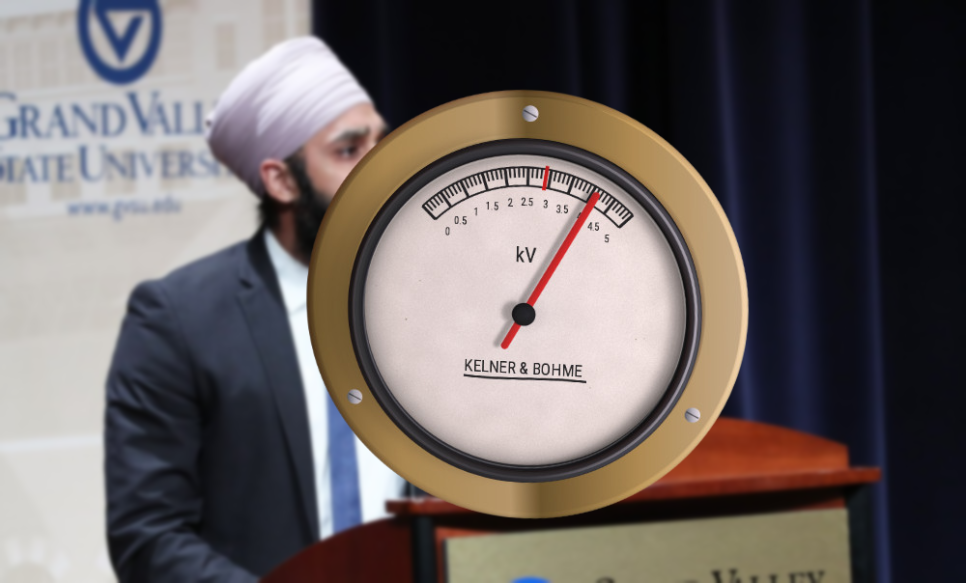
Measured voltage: 4.1 kV
